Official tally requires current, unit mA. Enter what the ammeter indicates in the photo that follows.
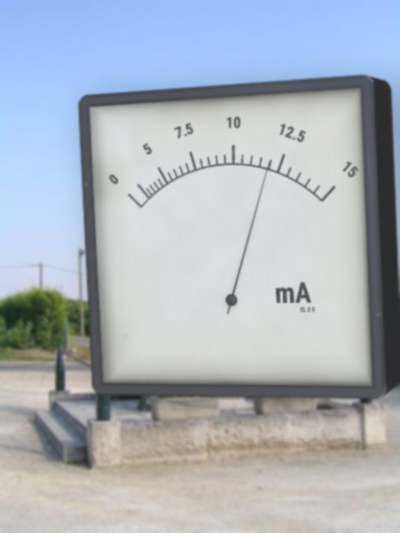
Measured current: 12 mA
